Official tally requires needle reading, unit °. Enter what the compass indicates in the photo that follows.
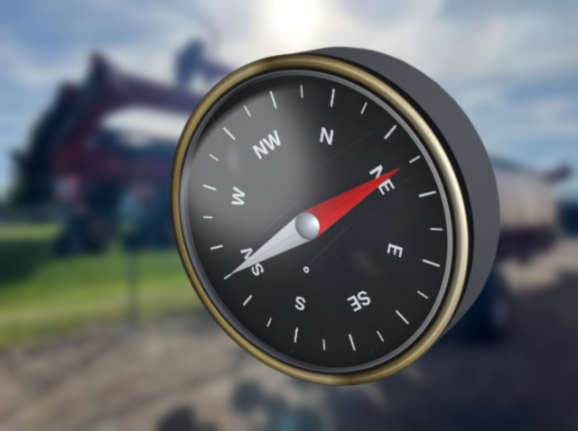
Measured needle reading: 45 °
